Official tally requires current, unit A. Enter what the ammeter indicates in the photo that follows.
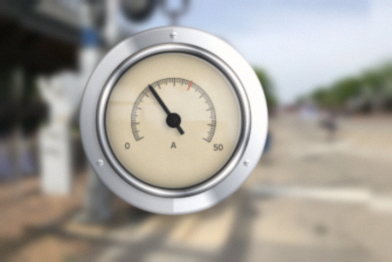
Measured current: 17.5 A
